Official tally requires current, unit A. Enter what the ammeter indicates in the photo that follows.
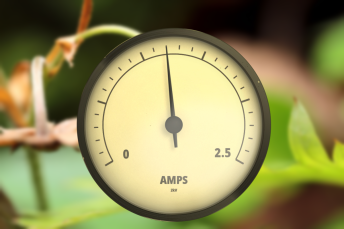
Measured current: 1.2 A
